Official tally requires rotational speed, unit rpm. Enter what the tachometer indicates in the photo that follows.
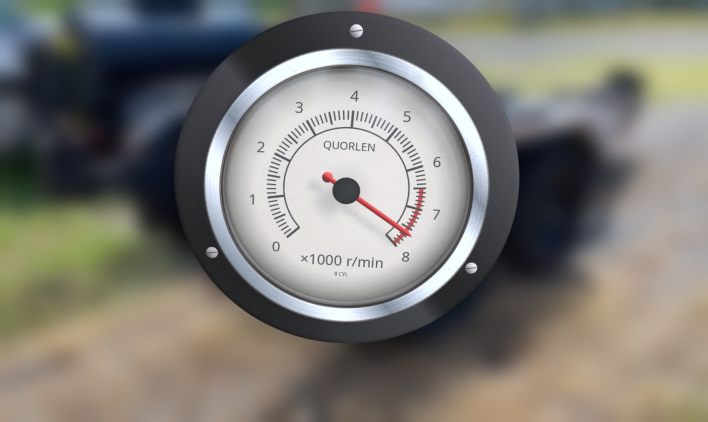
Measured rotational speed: 7600 rpm
